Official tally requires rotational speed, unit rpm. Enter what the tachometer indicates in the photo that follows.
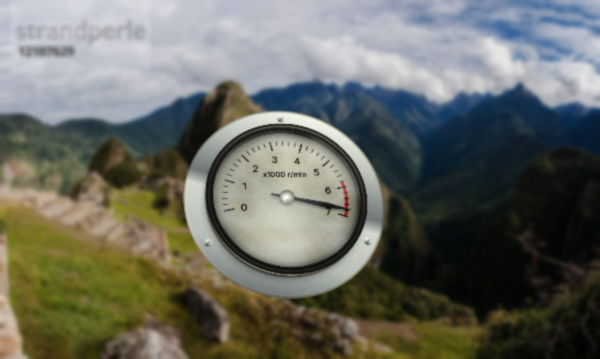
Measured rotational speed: 6800 rpm
